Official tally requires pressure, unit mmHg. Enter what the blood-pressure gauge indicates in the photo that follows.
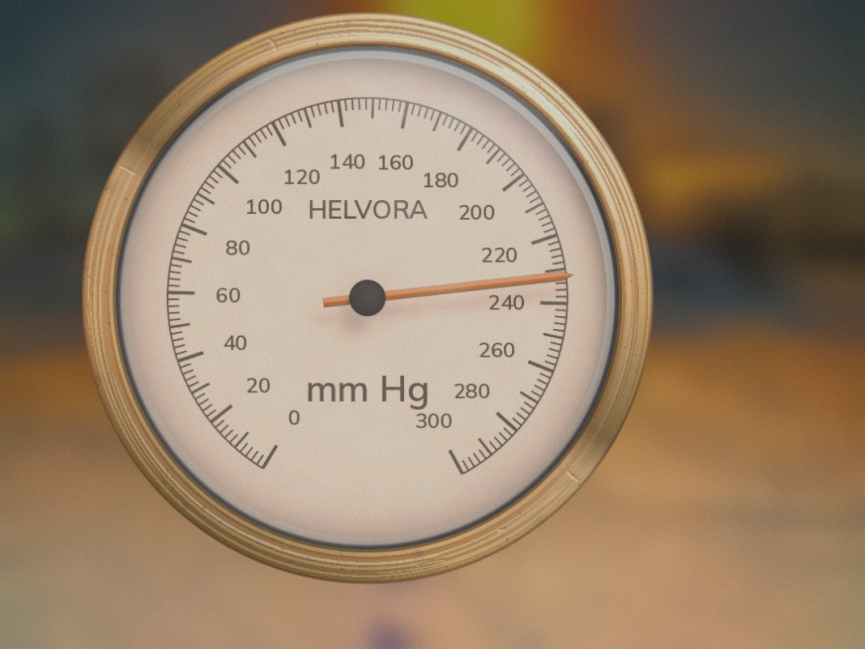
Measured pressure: 232 mmHg
